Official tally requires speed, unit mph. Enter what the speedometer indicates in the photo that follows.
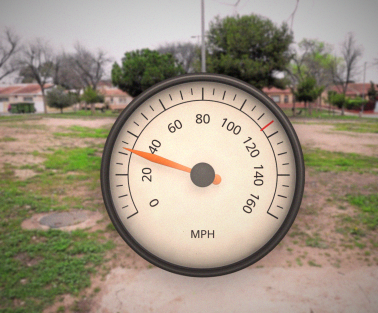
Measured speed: 32.5 mph
